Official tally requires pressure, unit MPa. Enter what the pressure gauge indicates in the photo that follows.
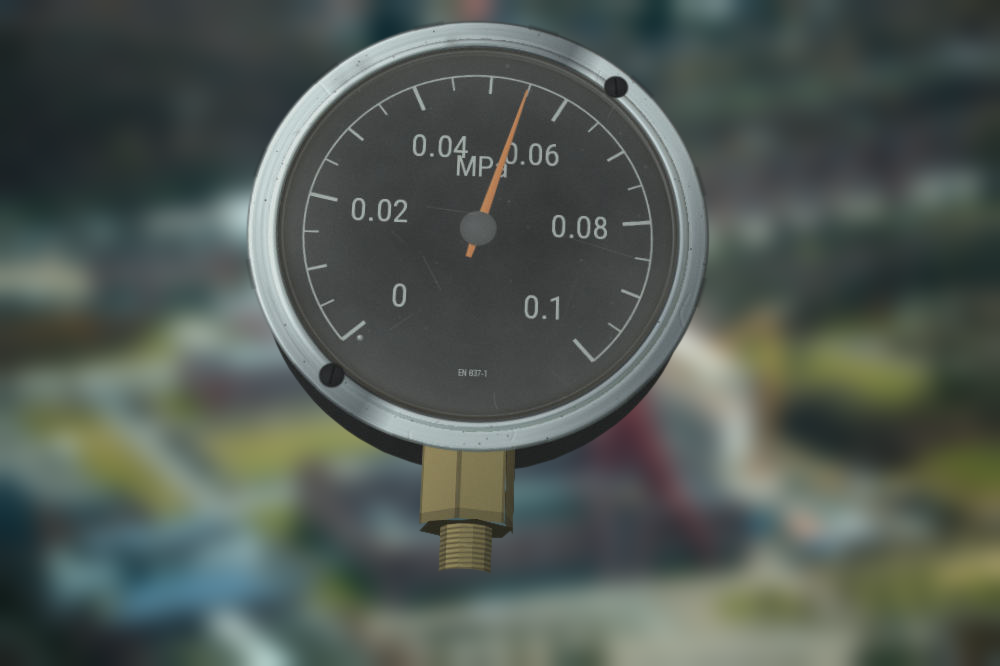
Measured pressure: 0.055 MPa
